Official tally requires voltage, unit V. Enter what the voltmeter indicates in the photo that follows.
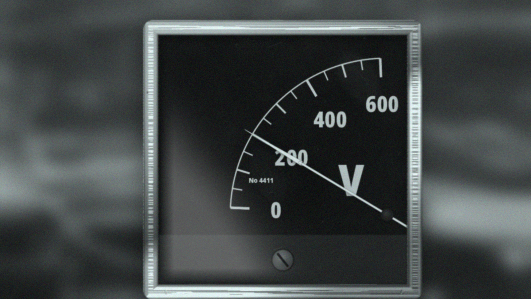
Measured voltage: 200 V
